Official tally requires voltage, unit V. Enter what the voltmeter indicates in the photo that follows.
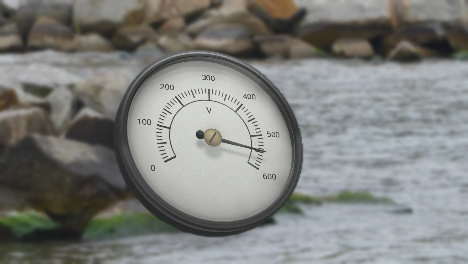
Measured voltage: 550 V
